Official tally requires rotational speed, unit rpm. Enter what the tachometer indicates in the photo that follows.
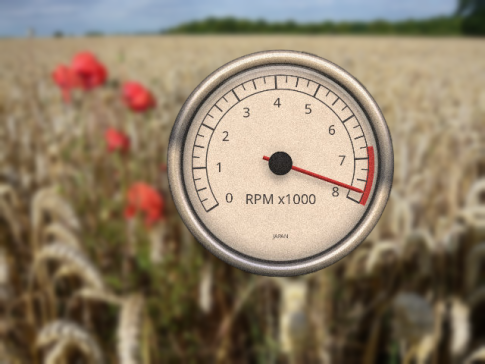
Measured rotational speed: 7750 rpm
